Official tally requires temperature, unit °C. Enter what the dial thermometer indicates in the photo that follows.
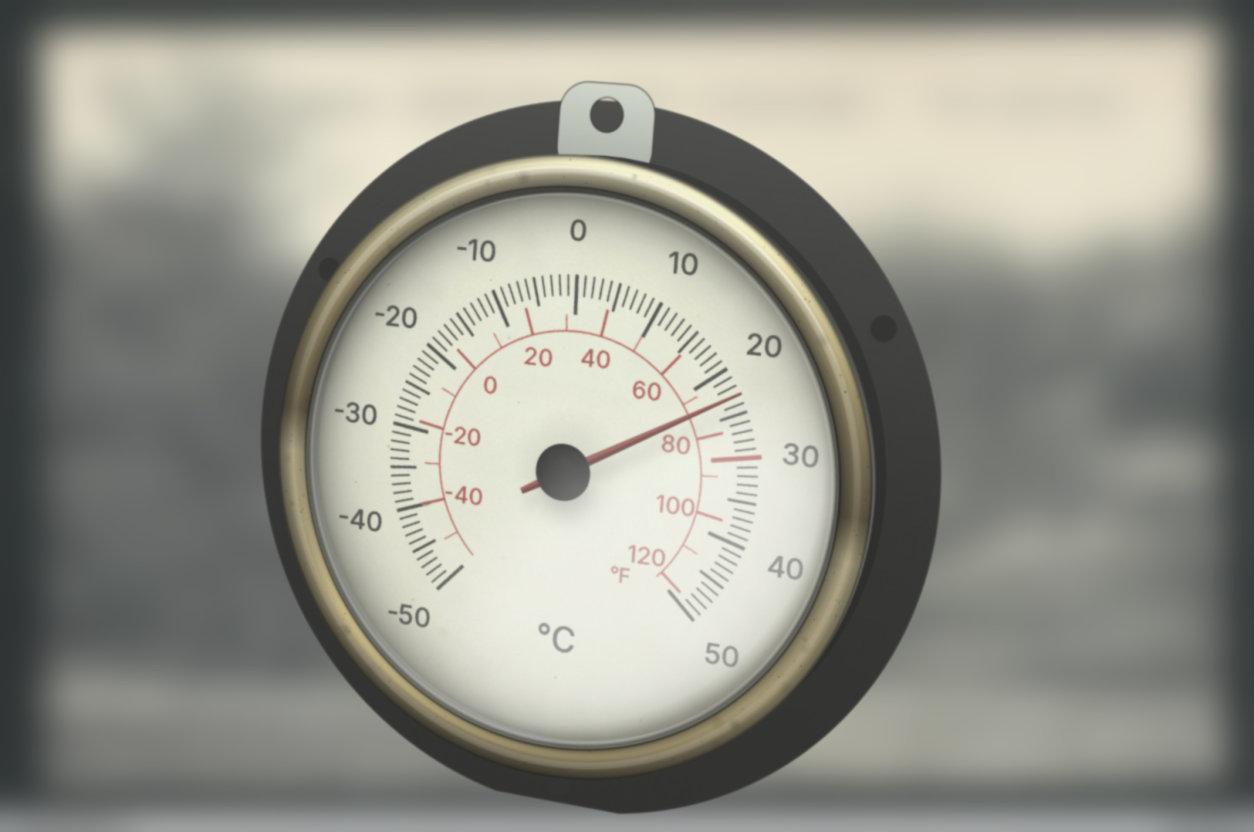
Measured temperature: 23 °C
